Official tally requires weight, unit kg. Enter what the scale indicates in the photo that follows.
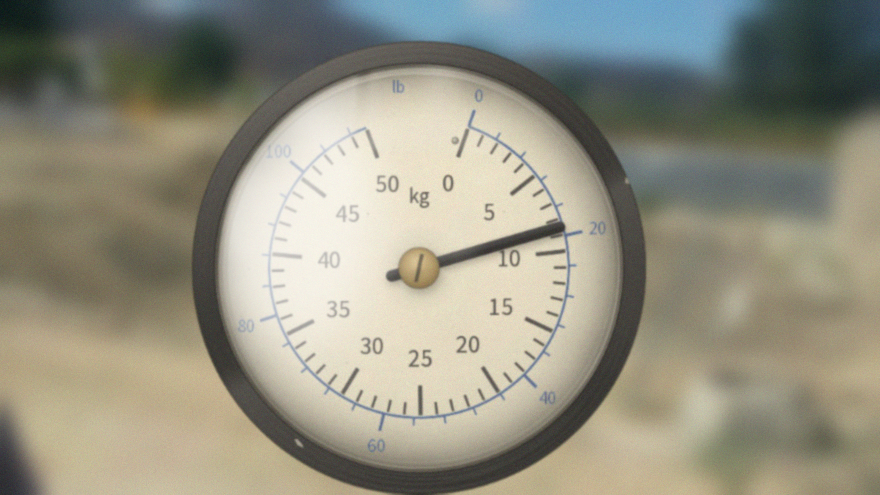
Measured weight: 8.5 kg
